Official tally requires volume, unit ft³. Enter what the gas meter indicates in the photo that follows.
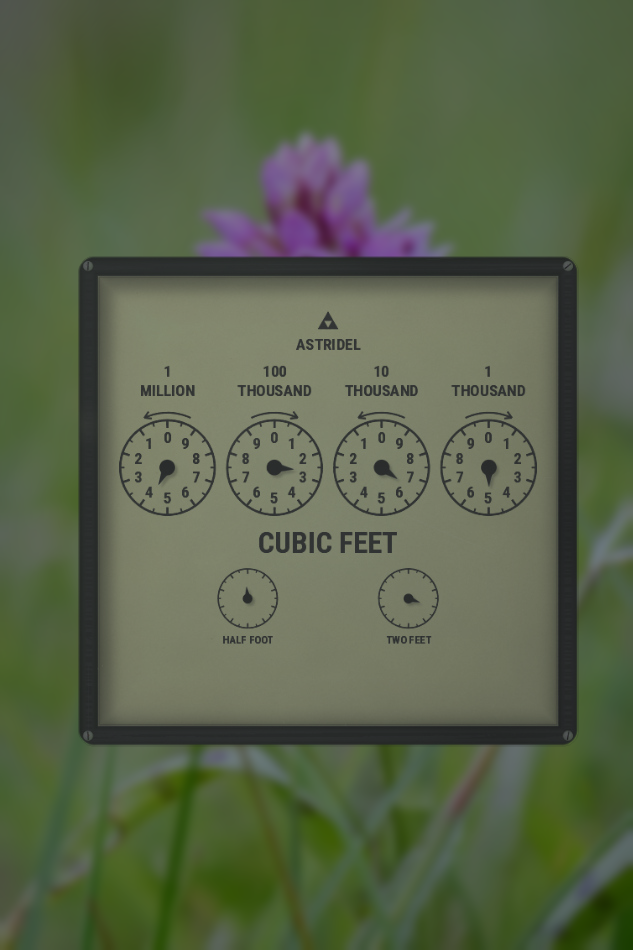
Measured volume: 426500 ft³
